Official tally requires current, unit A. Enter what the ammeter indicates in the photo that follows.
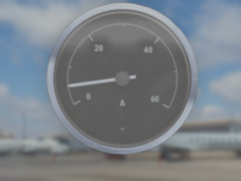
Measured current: 5 A
